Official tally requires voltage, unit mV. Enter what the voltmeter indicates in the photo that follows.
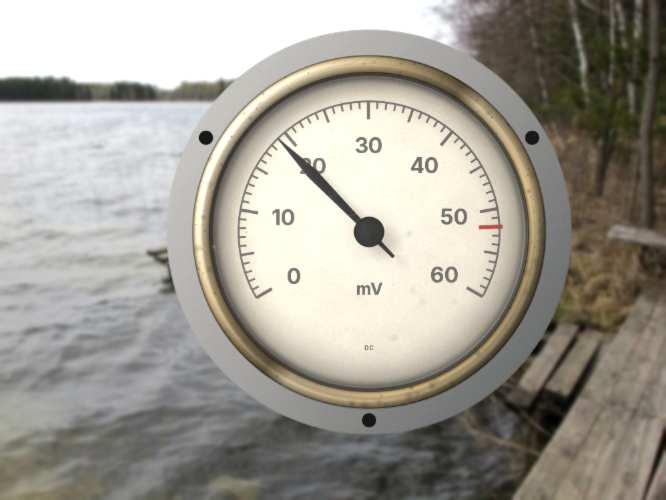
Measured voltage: 19 mV
